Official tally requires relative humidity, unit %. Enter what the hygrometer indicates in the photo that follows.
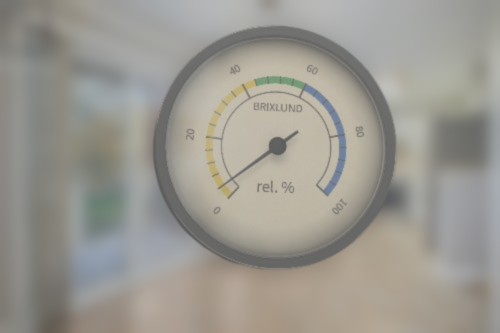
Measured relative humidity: 4 %
